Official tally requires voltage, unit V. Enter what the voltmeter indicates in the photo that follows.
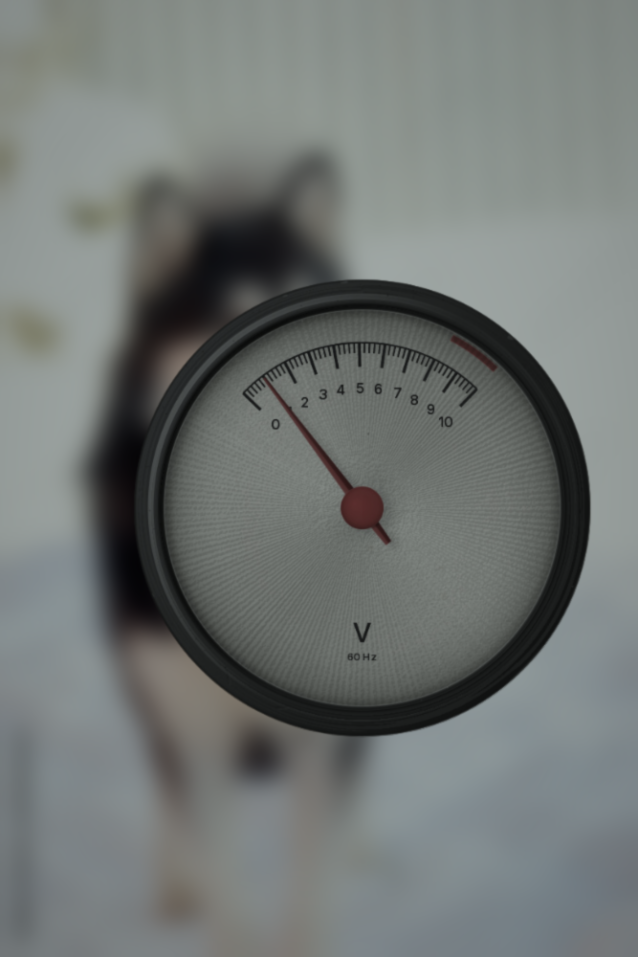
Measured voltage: 1 V
